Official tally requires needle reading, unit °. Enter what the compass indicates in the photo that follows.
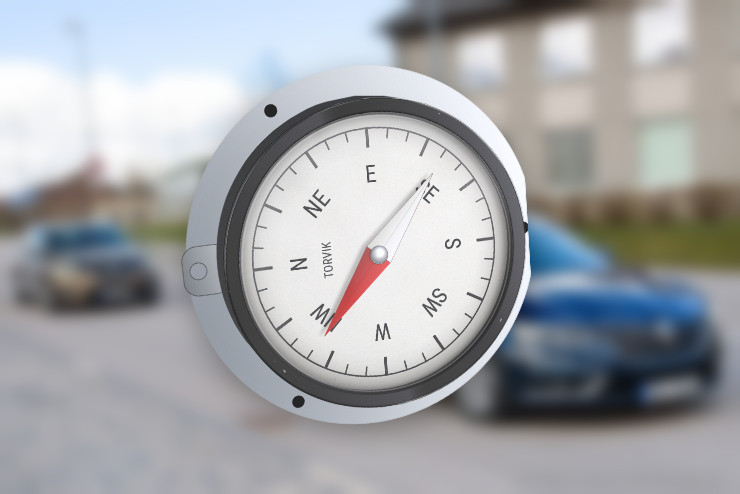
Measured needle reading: 310 °
